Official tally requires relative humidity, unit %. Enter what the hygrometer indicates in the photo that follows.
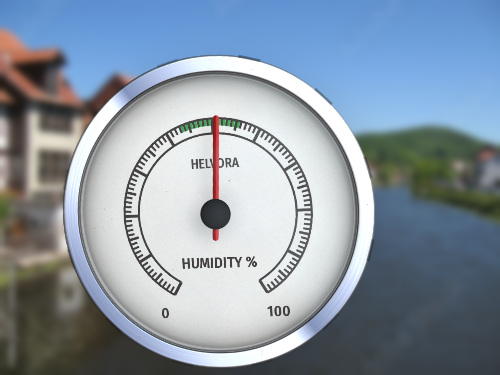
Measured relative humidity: 51 %
